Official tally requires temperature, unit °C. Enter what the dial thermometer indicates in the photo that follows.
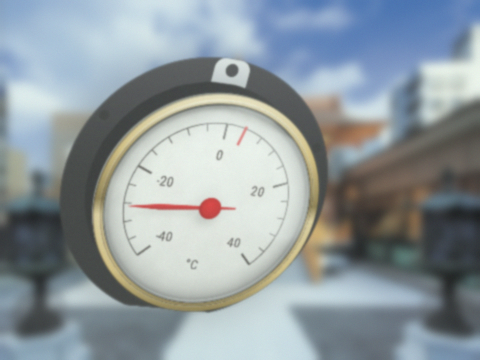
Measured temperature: -28 °C
